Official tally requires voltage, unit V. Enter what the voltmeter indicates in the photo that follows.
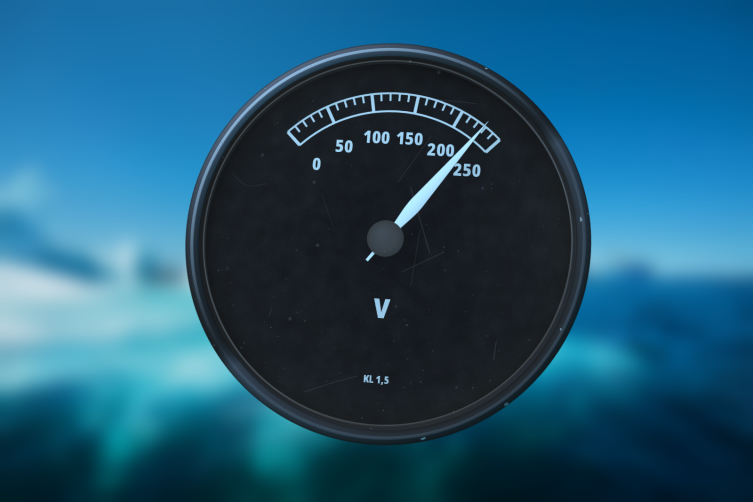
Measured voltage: 230 V
